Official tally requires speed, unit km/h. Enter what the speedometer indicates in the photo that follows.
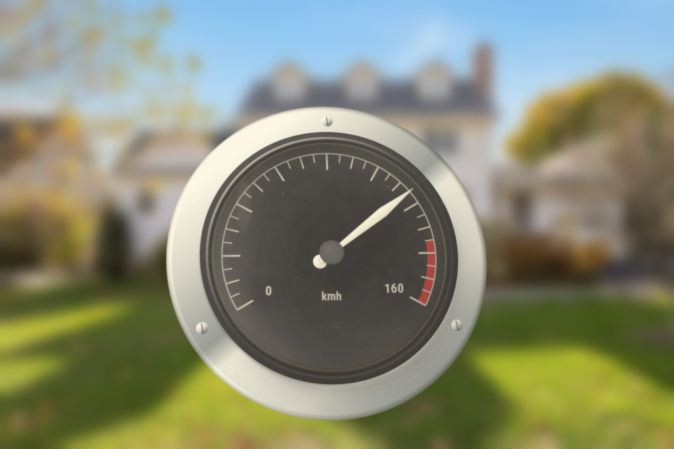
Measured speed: 115 km/h
